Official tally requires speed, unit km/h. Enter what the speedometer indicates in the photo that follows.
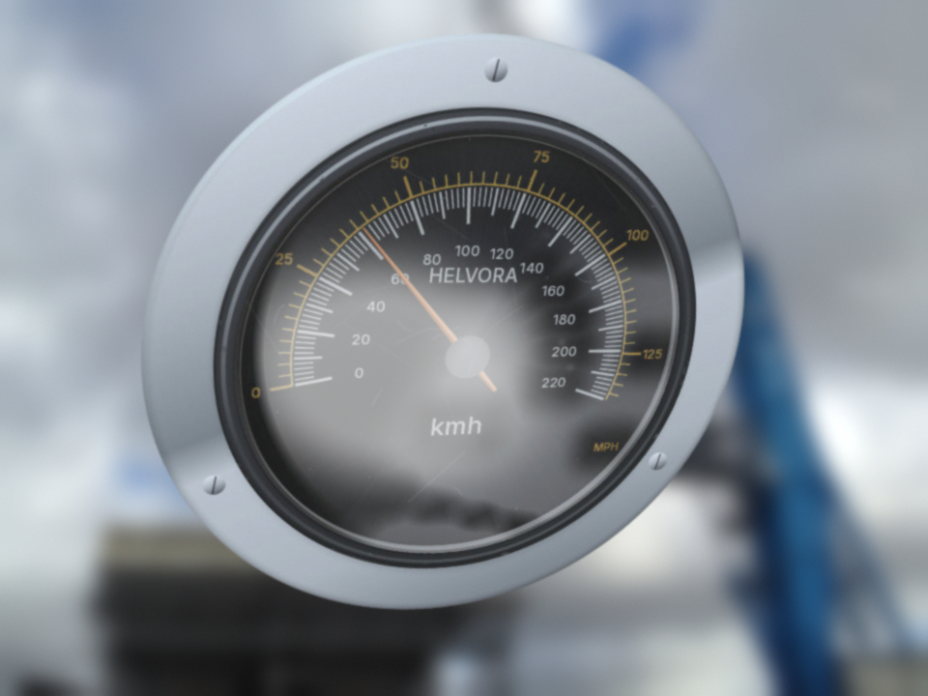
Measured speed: 62 km/h
